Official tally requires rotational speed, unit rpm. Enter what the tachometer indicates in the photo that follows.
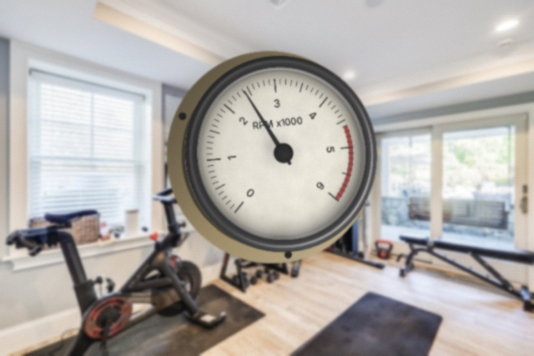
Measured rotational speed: 2400 rpm
